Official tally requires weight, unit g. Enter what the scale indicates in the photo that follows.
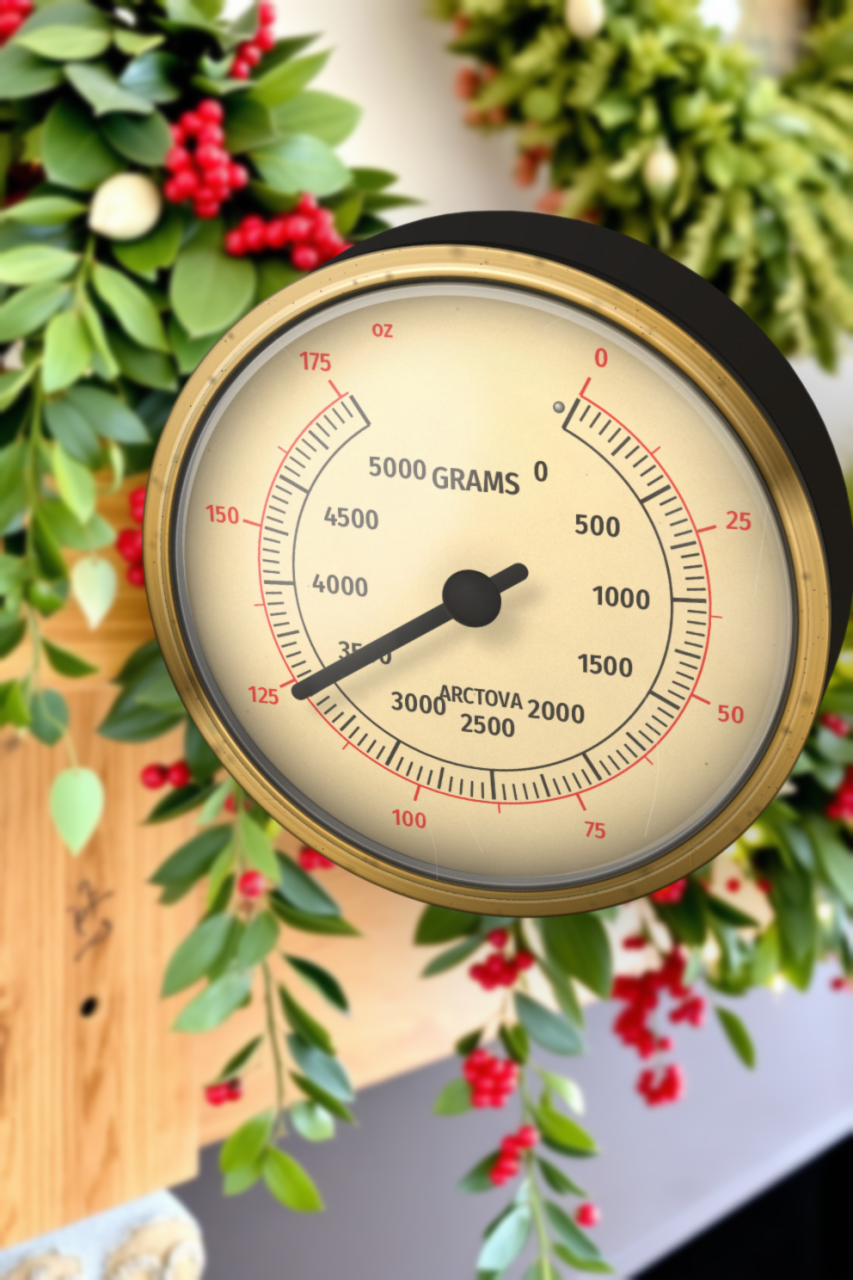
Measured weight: 3500 g
